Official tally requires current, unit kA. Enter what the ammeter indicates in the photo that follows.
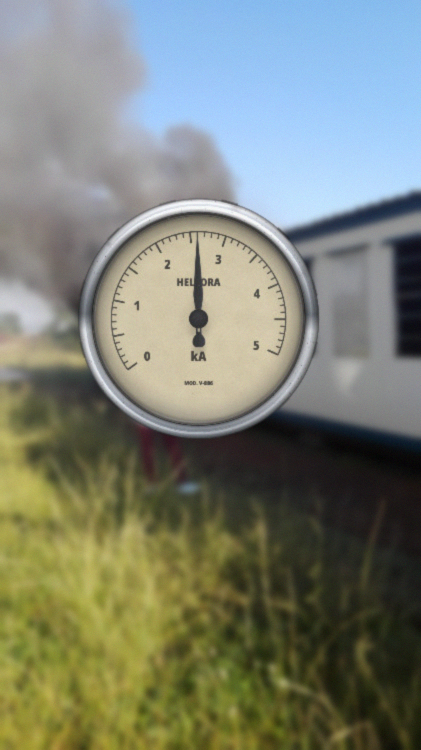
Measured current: 2.6 kA
